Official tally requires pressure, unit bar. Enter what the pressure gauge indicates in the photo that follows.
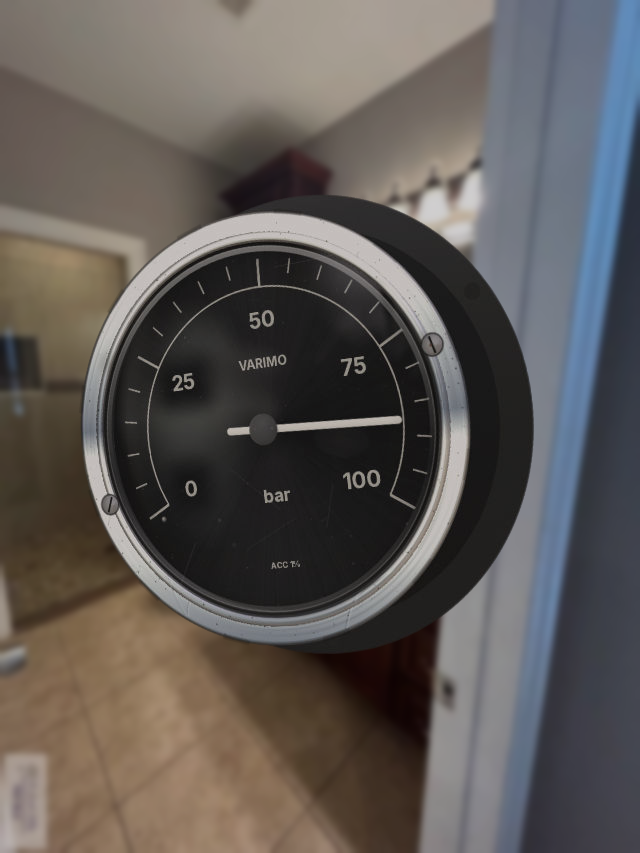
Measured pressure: 87.5 bar
